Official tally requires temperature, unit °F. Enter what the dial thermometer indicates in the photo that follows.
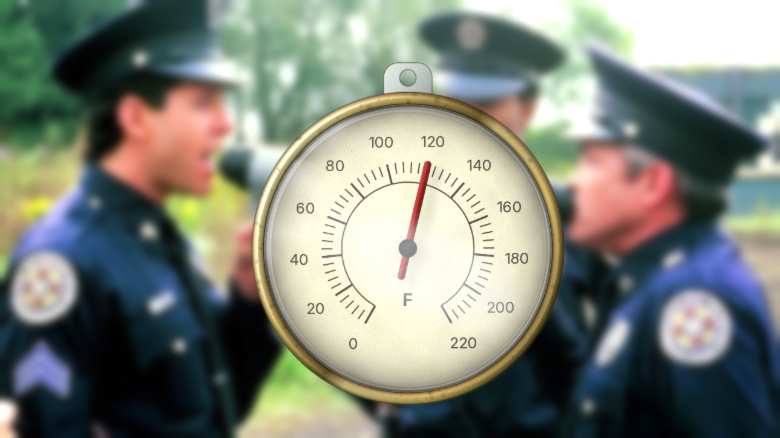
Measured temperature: 120 °F
